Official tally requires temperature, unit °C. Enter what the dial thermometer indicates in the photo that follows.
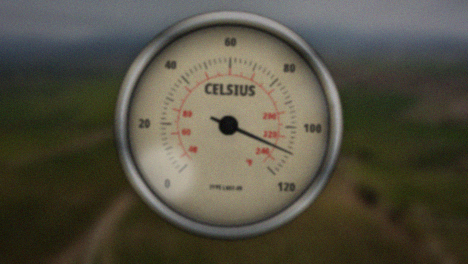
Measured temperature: 110 °C
